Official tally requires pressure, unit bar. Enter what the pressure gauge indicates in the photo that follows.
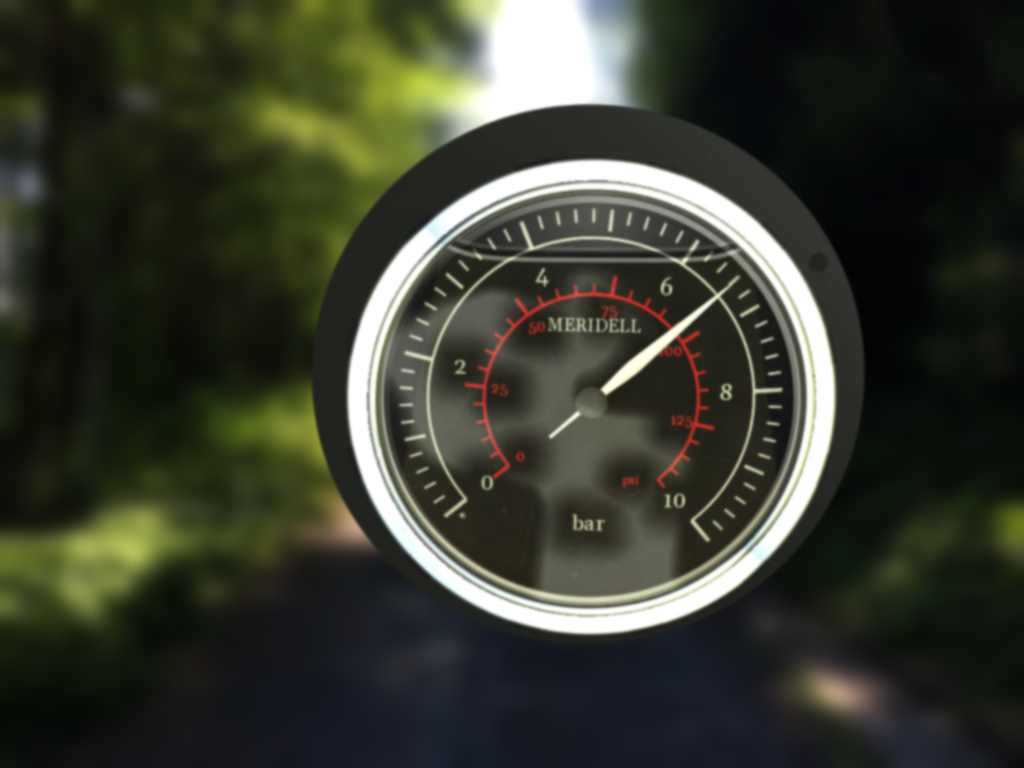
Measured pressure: 6.6 bar
